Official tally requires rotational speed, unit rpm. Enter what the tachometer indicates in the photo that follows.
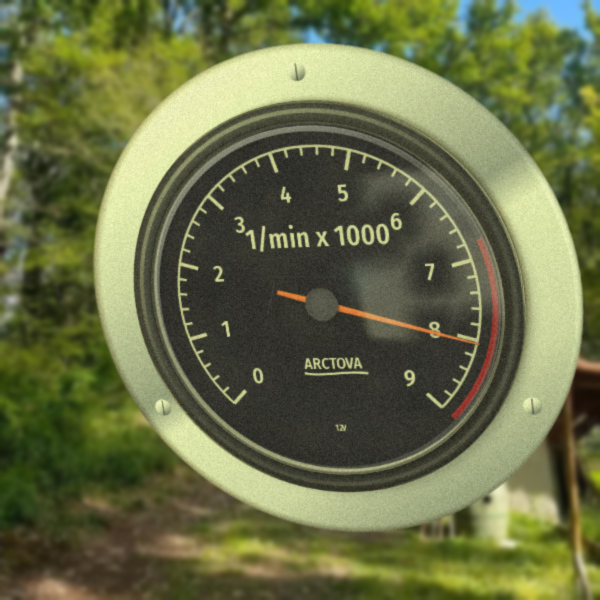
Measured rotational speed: 8000 rpm
